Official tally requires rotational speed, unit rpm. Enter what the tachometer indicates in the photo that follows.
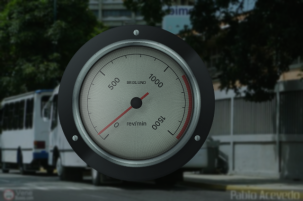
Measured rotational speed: 50 rpm
